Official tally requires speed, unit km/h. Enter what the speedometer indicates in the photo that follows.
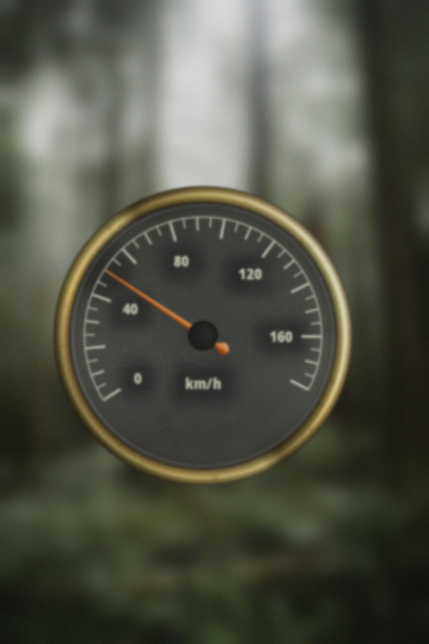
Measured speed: 50 km/h
